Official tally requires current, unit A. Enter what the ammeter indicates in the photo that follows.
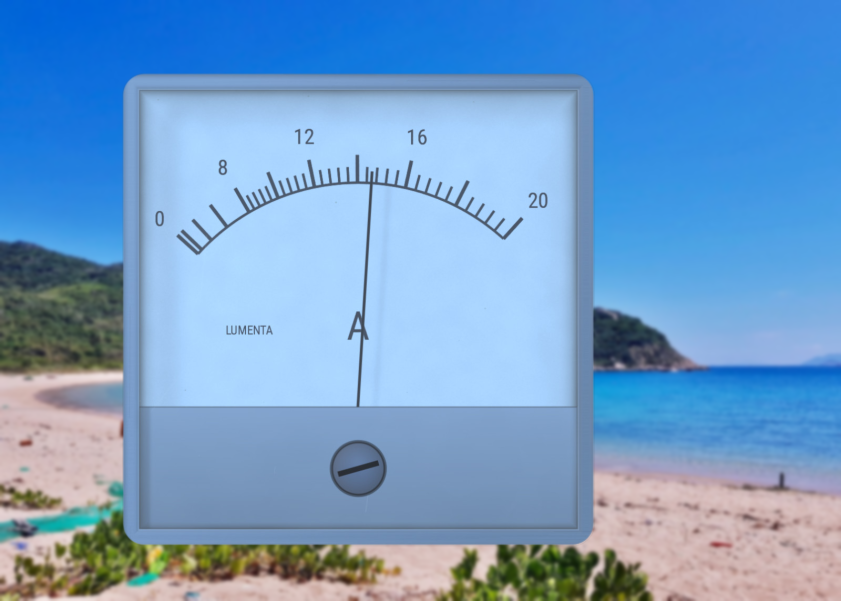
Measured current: 14.6 A
